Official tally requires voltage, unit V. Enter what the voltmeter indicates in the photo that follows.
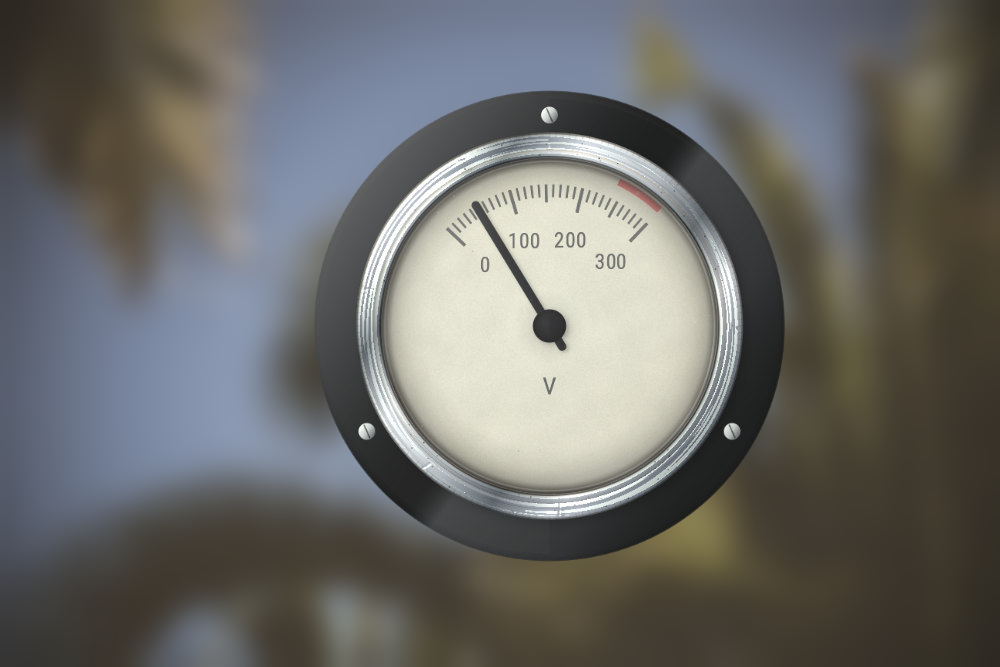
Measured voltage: 50 V
